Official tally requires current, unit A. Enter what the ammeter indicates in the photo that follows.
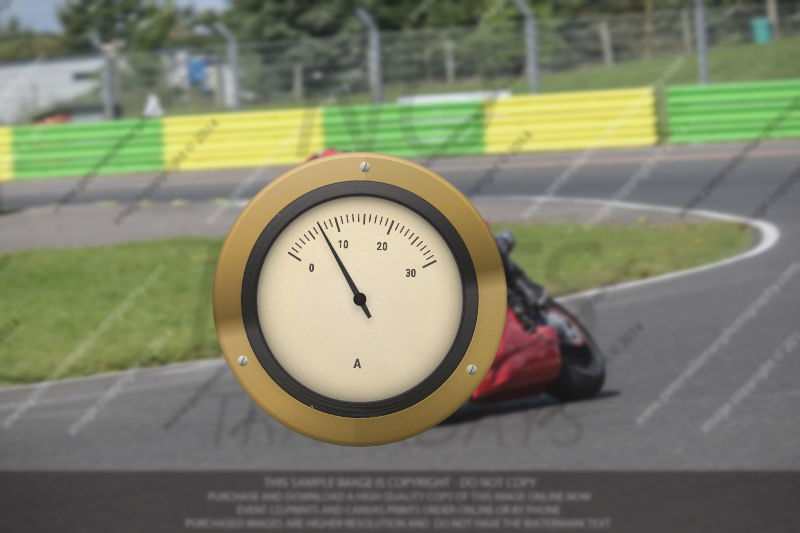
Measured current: 7 A
